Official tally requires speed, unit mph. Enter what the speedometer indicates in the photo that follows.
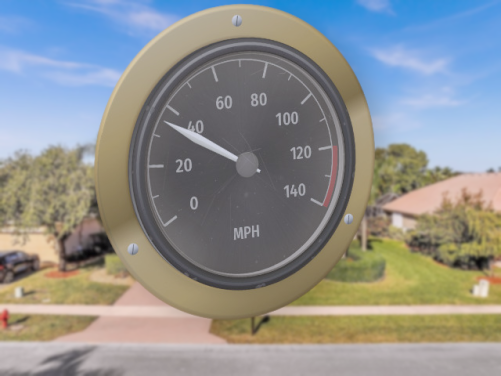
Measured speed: 35 mph
